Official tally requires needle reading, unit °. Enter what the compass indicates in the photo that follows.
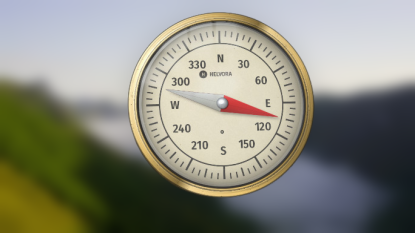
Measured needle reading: 105 °
